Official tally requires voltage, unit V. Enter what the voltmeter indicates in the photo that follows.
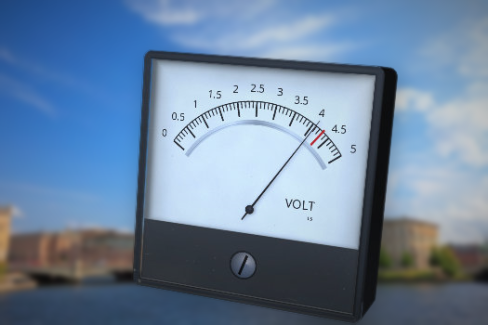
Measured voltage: 4.1 V
